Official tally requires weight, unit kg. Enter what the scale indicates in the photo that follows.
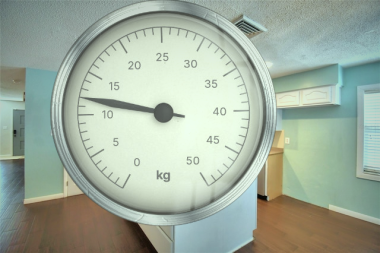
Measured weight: 12 kg
